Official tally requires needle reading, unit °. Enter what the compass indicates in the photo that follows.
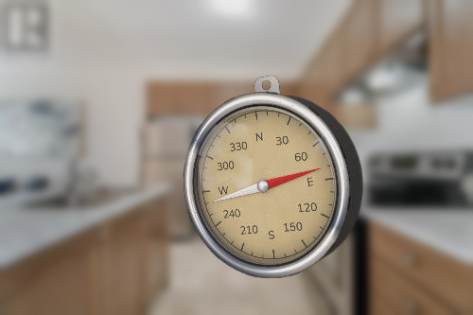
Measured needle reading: 80 °
